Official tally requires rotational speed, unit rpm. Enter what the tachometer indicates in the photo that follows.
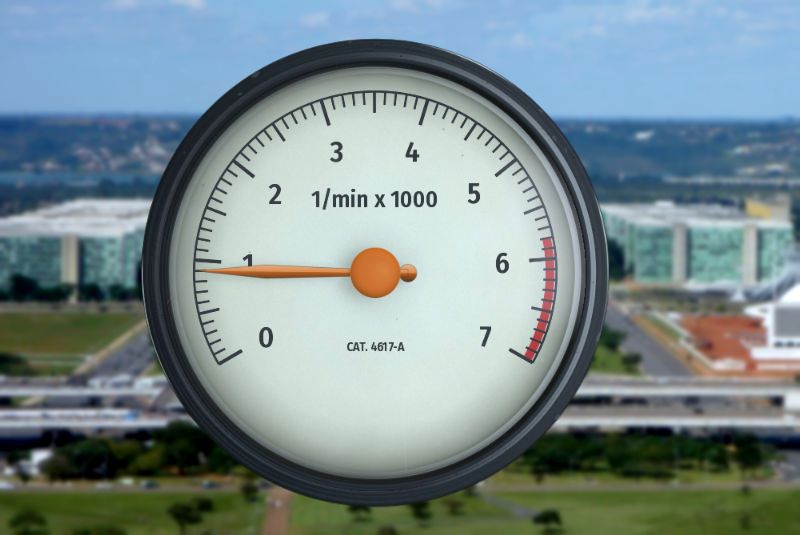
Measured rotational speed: 900 rpm
